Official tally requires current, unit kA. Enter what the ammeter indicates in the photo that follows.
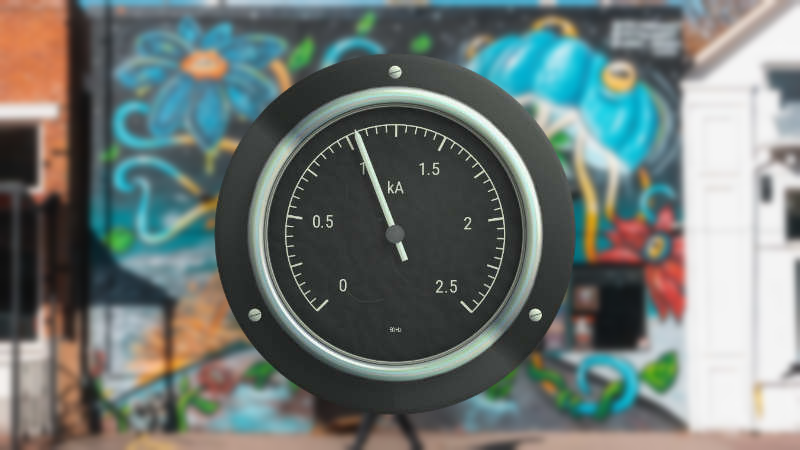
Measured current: 1.05 kA
